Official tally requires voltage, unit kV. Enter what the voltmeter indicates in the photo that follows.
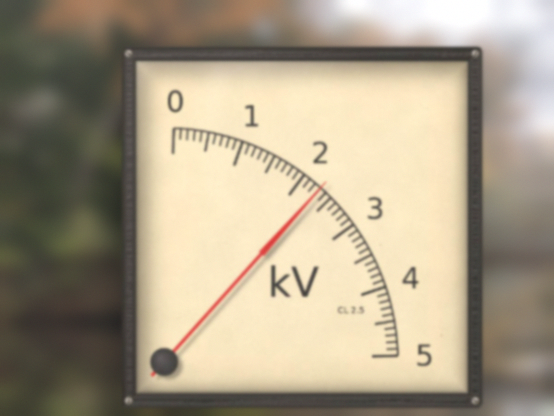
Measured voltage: 2.3 kV
